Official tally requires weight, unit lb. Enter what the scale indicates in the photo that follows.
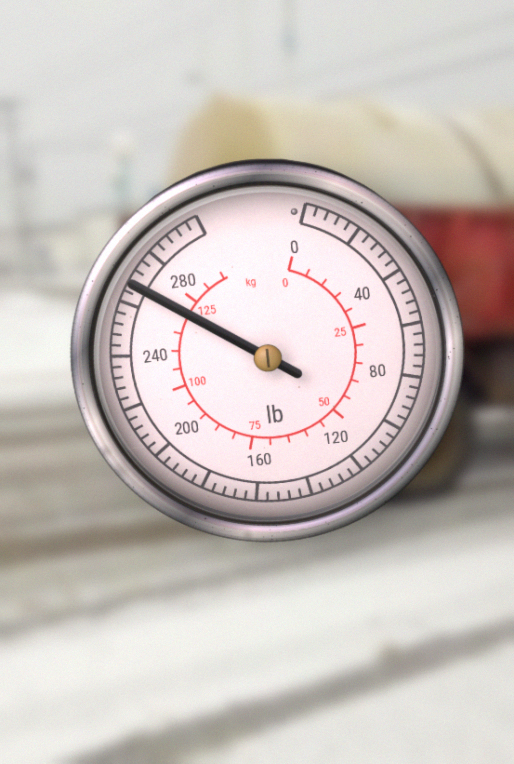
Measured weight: 268 lb
